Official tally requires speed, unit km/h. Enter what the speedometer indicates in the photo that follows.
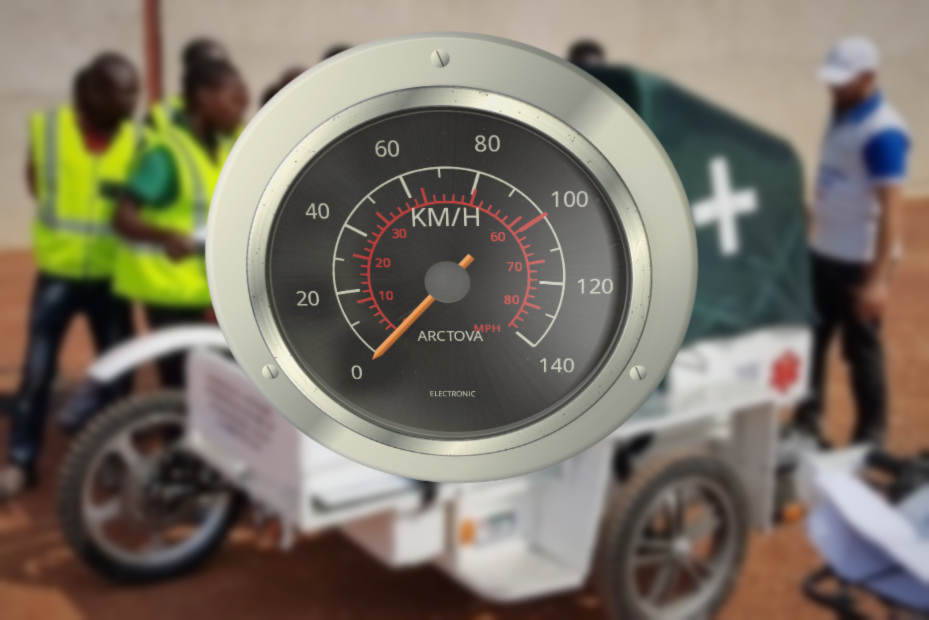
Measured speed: 0 km/h
